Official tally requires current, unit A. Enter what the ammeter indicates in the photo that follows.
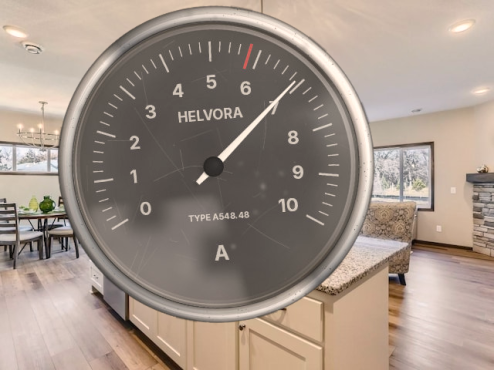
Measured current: 6.9 A
